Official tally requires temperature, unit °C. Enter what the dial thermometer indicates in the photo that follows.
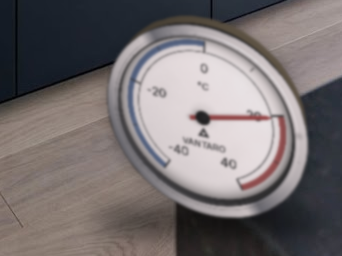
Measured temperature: 20 °C
